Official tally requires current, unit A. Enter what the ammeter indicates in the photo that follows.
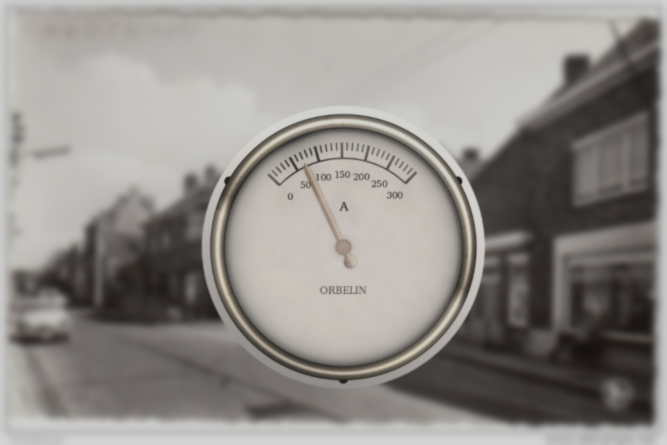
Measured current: 70 A
